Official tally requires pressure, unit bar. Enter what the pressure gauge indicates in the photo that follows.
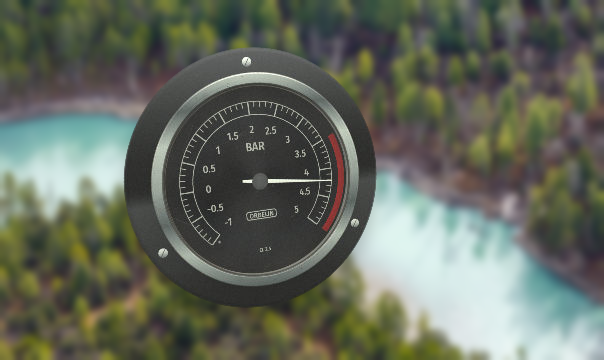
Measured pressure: 4.2 bar
